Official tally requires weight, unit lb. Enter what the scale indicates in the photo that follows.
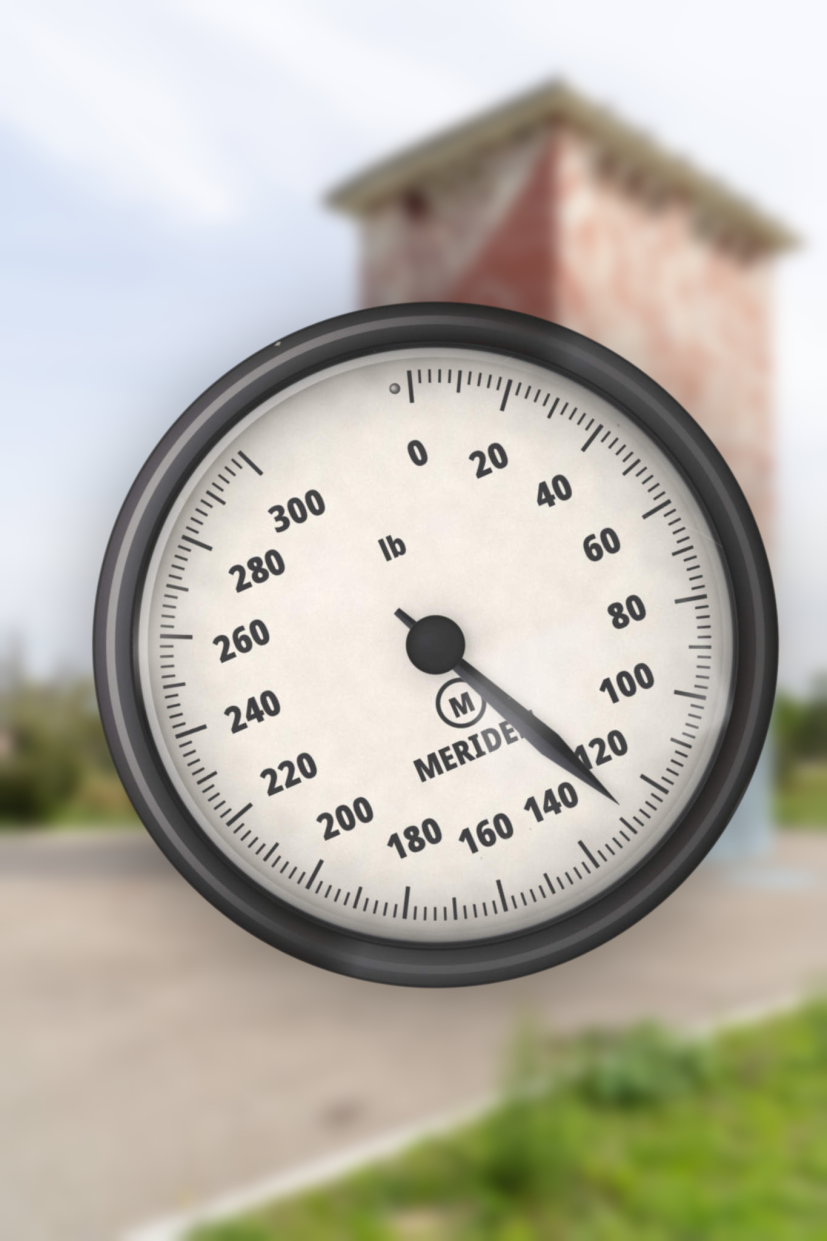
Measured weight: 128 lb
